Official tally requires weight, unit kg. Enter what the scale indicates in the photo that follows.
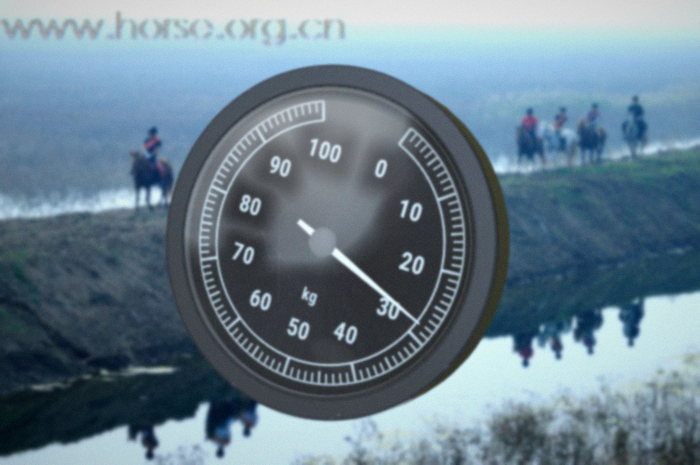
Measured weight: 28 kg
